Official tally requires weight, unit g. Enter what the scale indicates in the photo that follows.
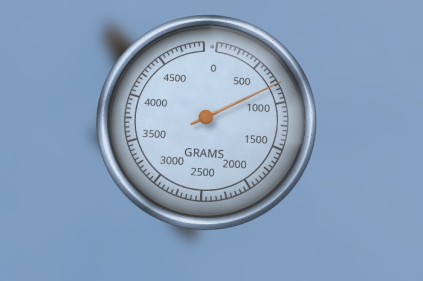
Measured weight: 800 g
